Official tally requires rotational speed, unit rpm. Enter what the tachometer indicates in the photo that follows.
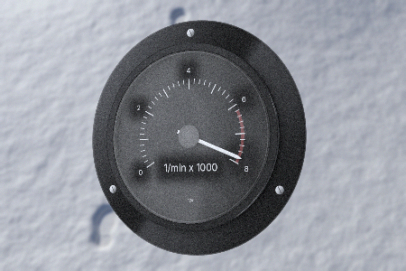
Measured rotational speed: 7800 rpm
